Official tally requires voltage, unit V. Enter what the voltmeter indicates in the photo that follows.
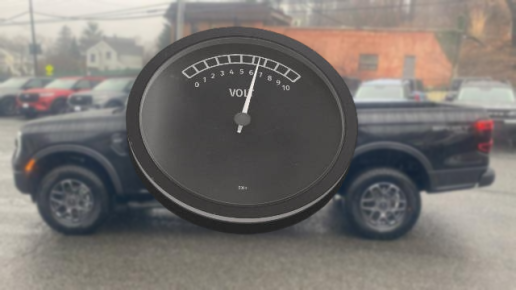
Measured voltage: 6.5 V
